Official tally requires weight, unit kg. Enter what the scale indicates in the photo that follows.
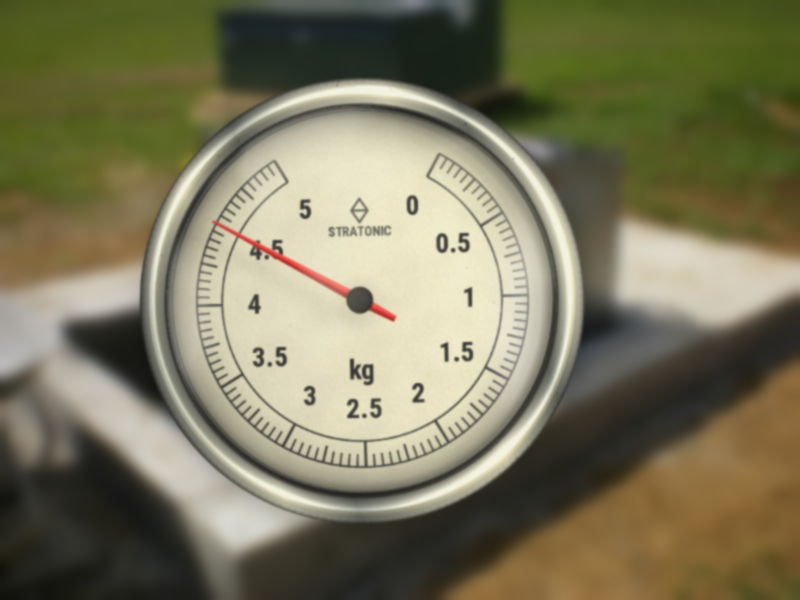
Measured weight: 4.5 kg
